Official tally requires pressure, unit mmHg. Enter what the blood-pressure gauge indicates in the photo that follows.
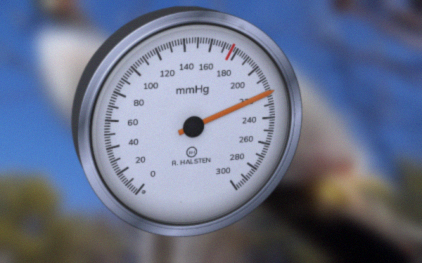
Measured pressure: 220 mmHg
